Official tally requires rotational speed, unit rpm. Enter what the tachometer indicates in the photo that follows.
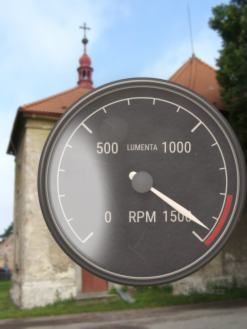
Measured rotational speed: 1450 rpm
